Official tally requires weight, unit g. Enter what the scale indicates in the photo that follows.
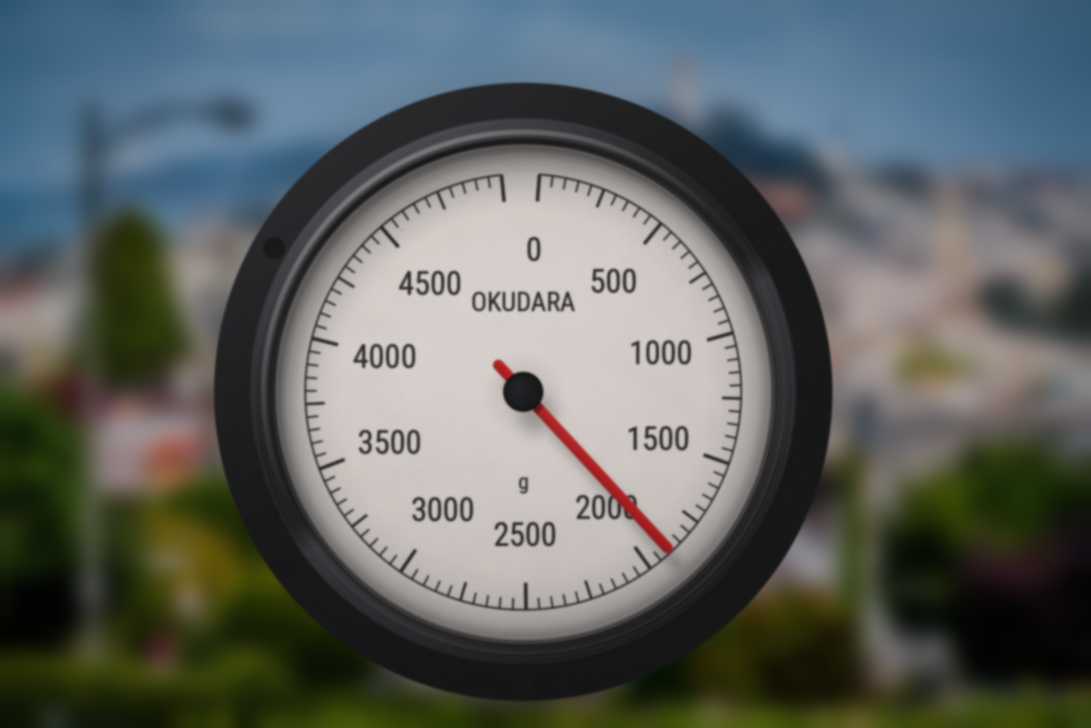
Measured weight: 1900 g
